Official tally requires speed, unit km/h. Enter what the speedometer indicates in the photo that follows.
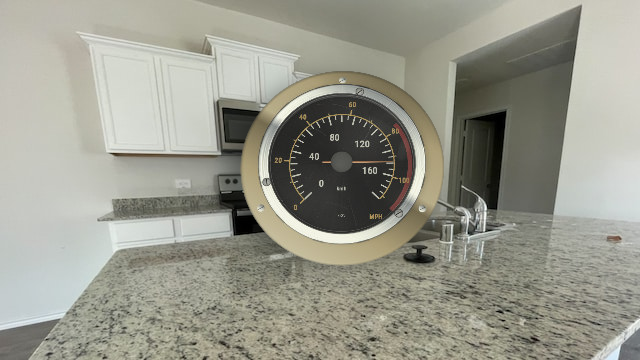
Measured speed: 150 km/h
